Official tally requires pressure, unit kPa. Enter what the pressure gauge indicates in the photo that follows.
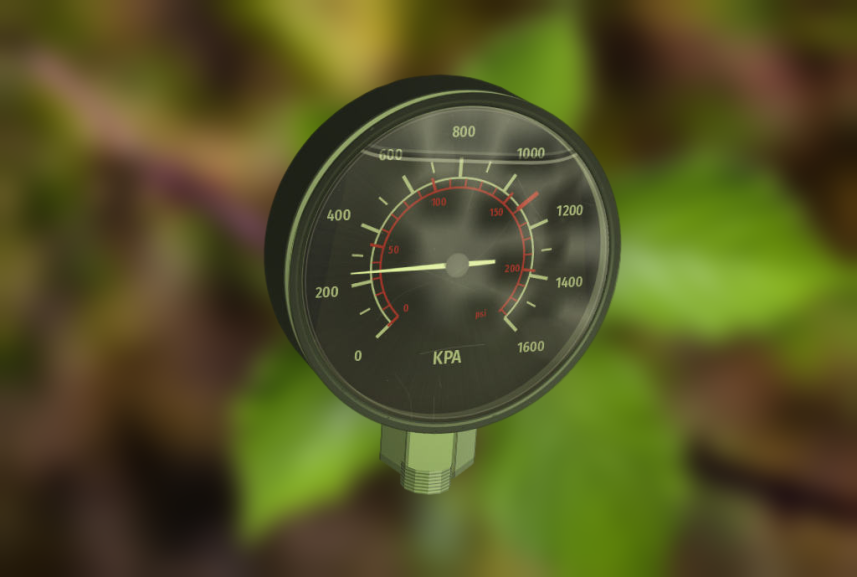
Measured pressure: 250 kPa
